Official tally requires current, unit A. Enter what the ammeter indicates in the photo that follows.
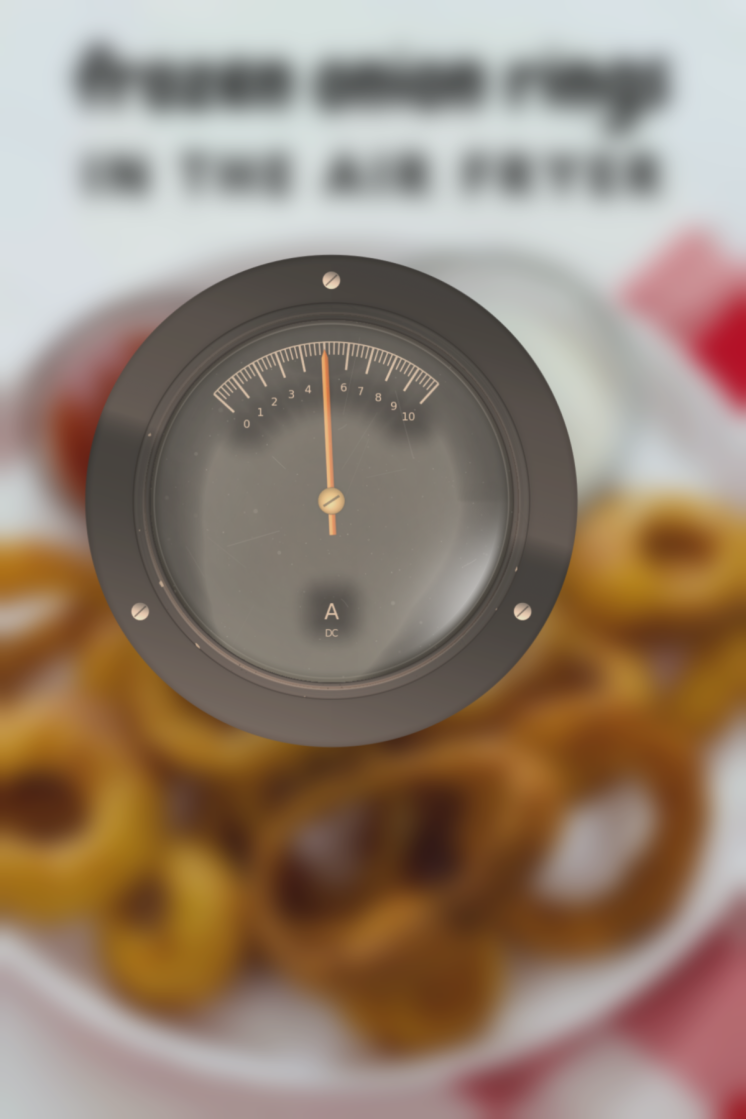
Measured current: 5 A
